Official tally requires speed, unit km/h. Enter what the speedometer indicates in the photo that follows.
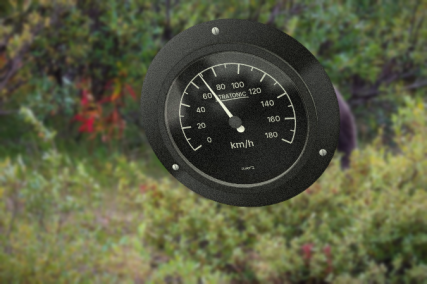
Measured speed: 70 km/h
